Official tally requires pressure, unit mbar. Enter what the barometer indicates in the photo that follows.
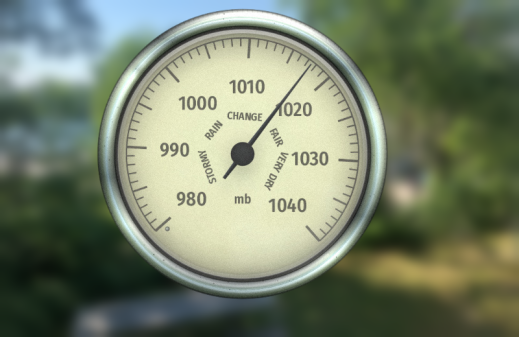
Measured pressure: 1017.5 mbar
